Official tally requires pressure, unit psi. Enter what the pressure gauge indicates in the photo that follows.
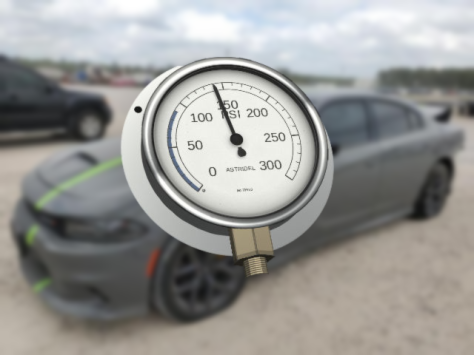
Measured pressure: 140 psi
